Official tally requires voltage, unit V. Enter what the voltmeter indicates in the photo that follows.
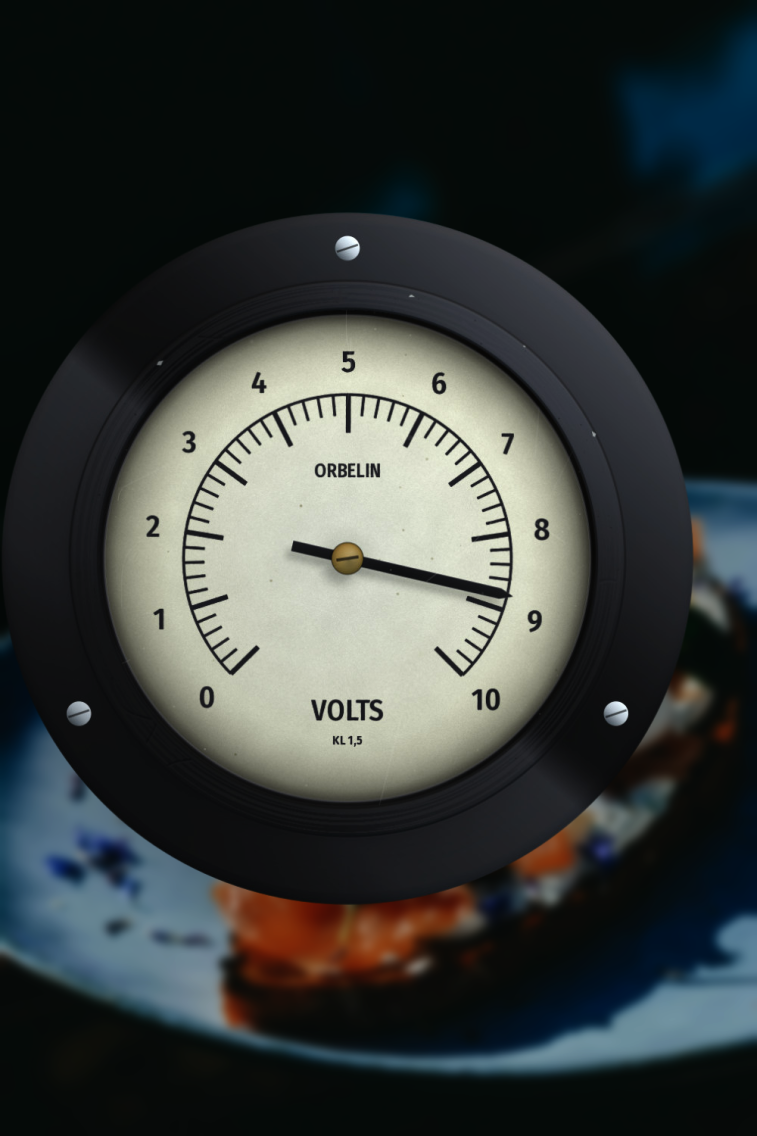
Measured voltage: 8.8 V
